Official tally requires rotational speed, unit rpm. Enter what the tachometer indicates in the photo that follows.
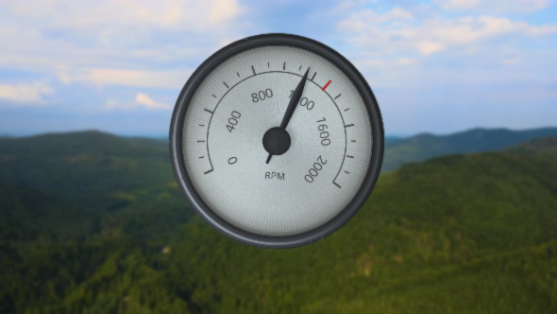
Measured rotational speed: 1150 rpm
